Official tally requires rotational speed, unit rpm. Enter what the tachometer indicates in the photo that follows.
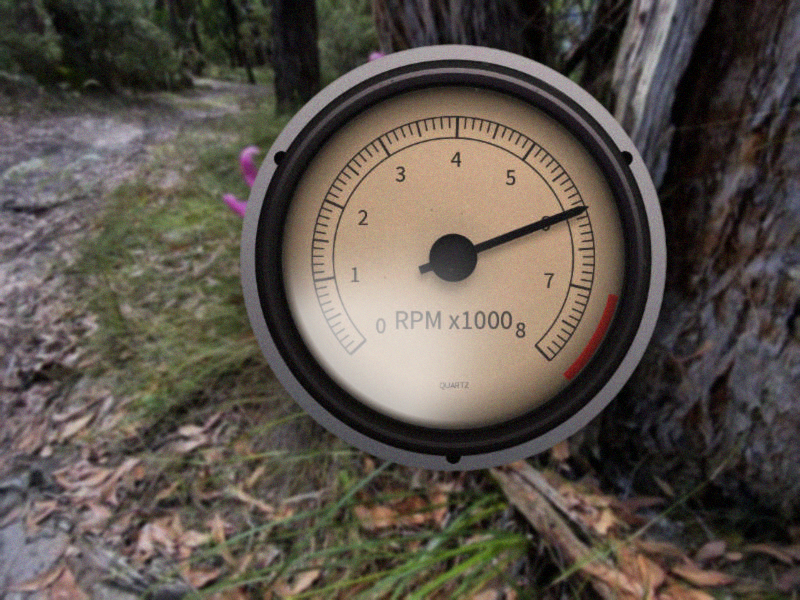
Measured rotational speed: 6000 rpm
